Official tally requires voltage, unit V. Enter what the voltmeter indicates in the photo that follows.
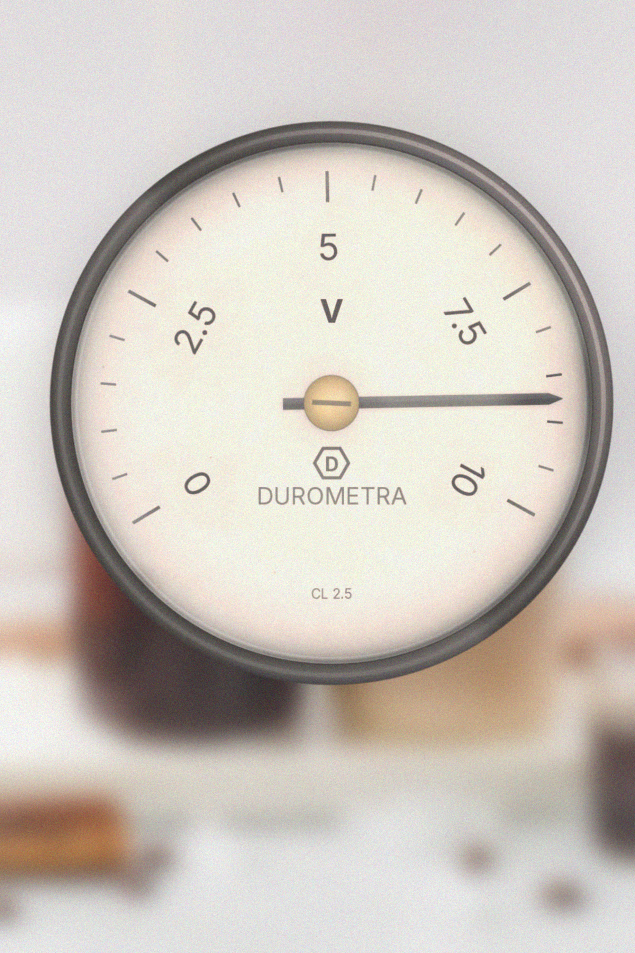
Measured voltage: 8.75 V
